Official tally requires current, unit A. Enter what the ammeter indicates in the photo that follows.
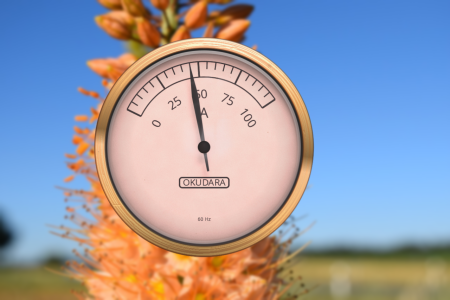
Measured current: 45 A
